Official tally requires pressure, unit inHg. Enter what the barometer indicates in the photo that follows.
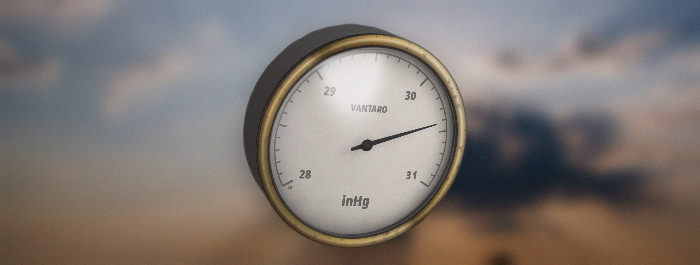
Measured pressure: 30.4 inHg
